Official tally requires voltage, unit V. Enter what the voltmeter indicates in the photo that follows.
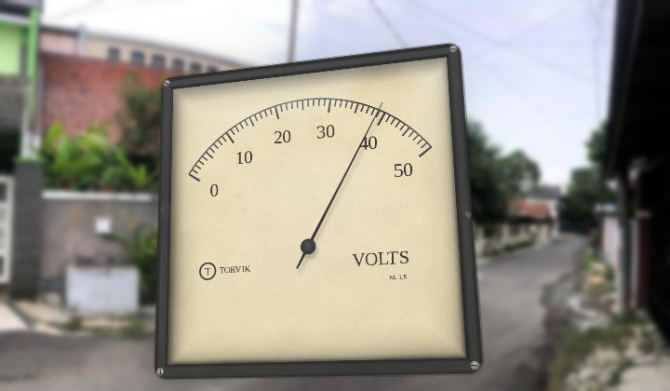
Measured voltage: 39 V
